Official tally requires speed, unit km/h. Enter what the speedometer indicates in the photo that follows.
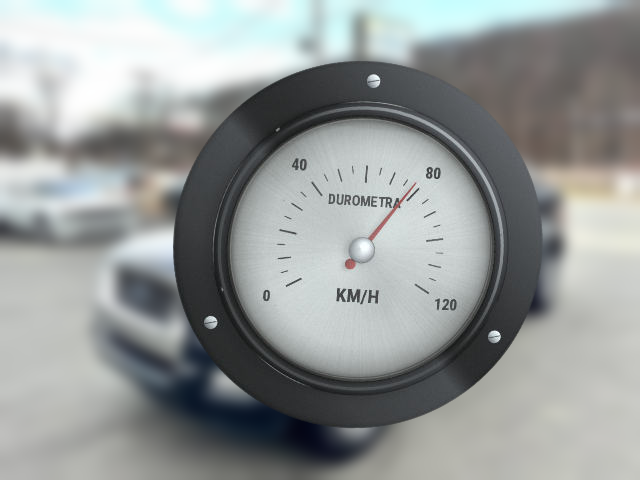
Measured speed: 77.5 km/h
